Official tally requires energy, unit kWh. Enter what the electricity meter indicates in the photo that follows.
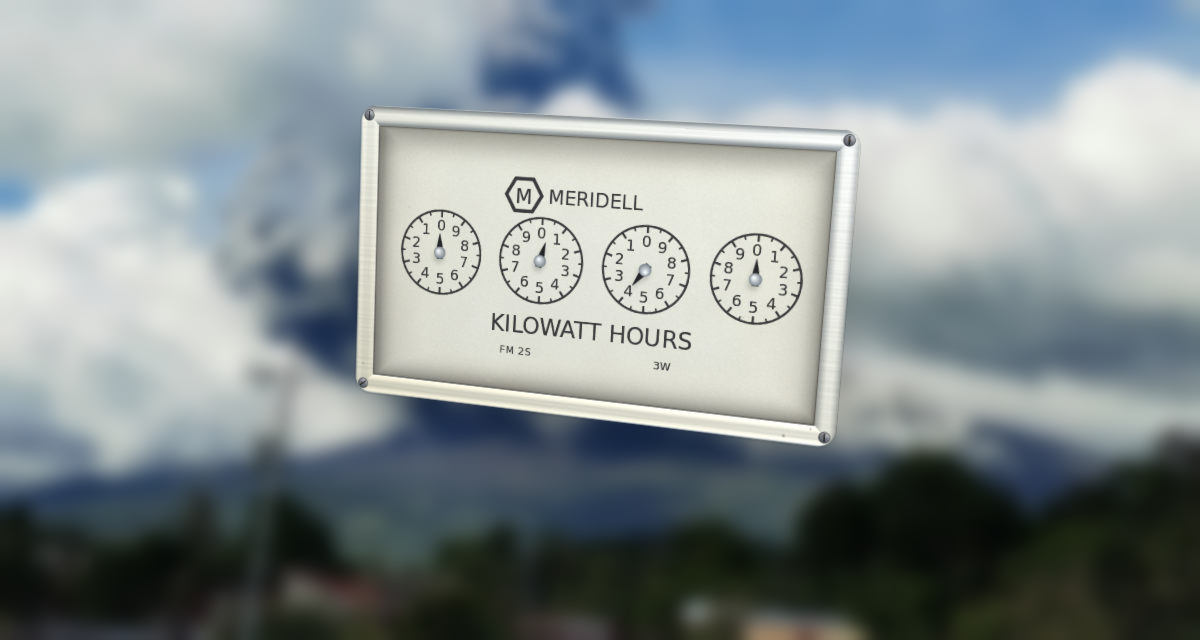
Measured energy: 40 kWh
